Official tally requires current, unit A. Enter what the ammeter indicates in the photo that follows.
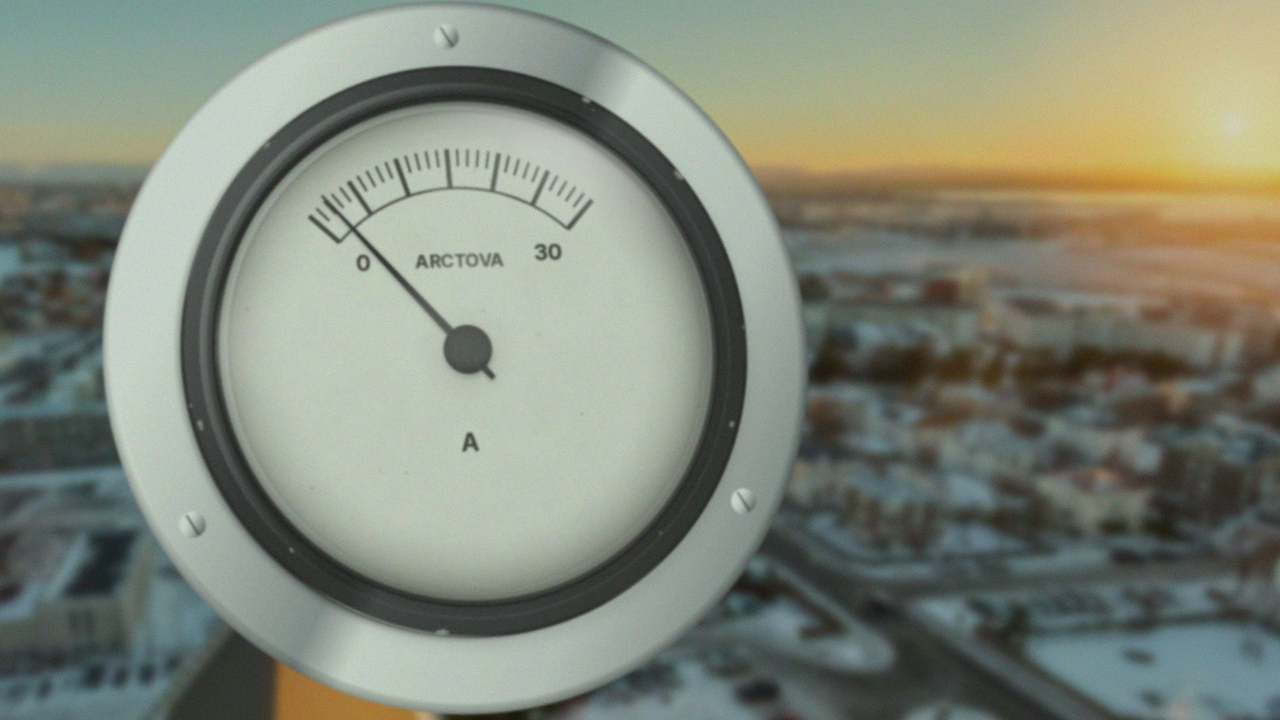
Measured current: 2 A
